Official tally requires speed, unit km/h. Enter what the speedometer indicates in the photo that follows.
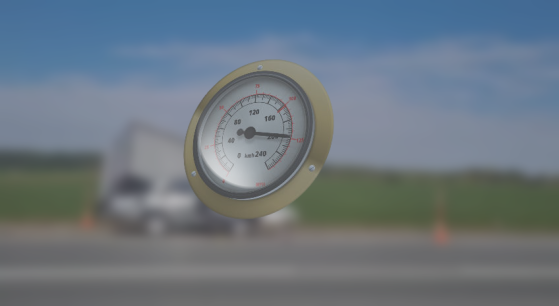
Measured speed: 200 km/h
